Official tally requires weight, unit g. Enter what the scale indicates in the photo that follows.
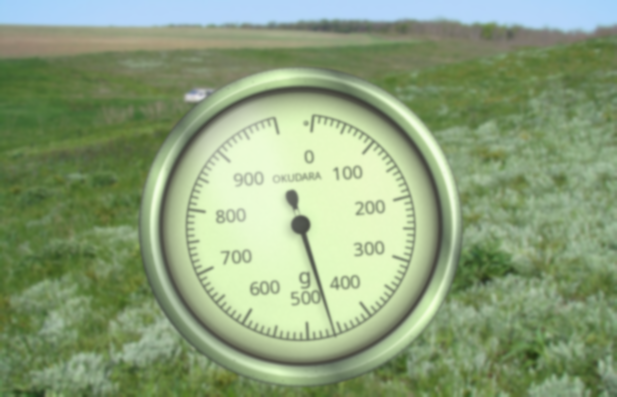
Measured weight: 460 g
